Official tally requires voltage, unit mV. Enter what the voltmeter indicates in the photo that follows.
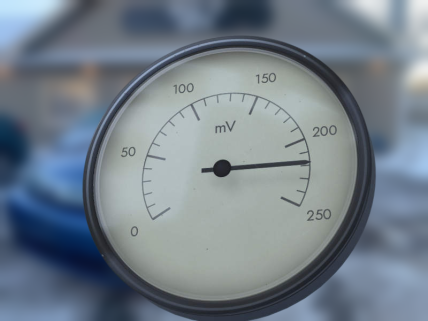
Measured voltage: 220 mV
